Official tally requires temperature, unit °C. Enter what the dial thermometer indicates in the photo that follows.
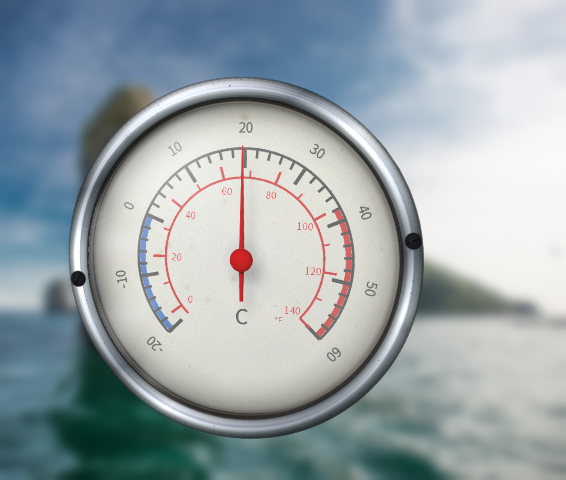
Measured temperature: 20 °C
